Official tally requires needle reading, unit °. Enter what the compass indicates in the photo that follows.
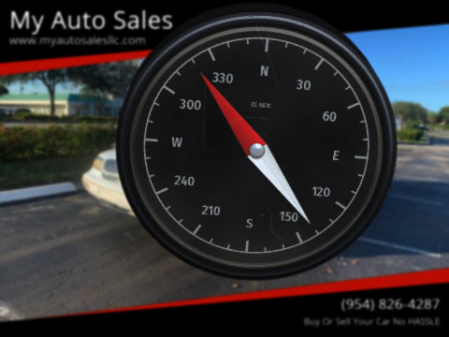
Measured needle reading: 320 °
